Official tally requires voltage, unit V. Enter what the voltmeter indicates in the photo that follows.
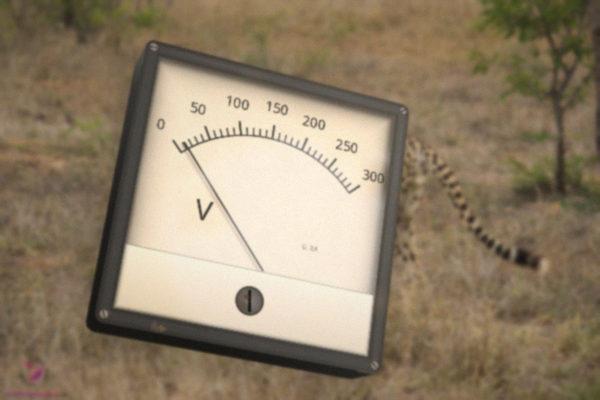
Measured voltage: 10 V
